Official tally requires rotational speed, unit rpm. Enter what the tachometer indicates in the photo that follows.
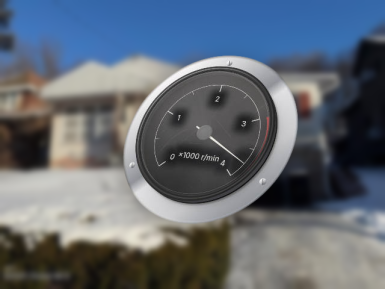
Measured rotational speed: 3750 rpm
